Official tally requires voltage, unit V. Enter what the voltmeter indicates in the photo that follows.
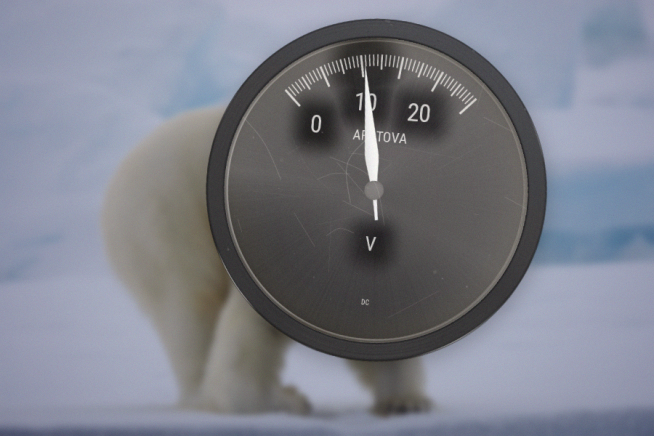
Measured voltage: 10.5 V
